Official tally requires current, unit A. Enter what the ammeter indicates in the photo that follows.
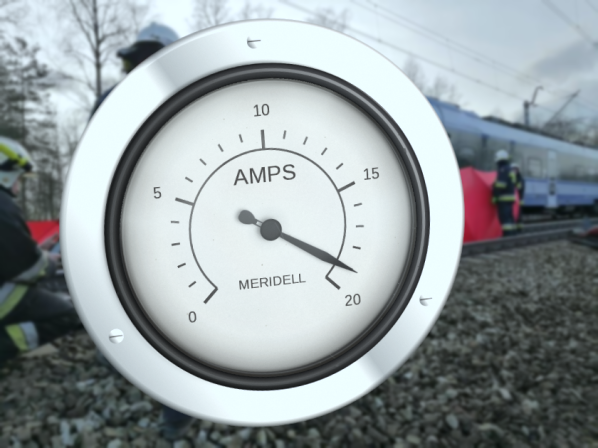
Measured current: 19 A
